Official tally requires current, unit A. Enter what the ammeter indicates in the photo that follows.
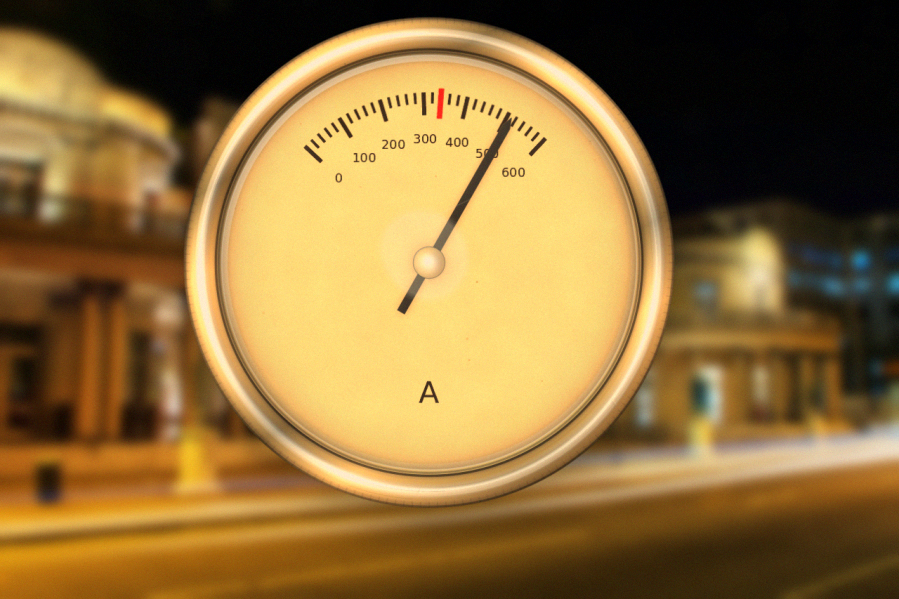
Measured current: 510 A
